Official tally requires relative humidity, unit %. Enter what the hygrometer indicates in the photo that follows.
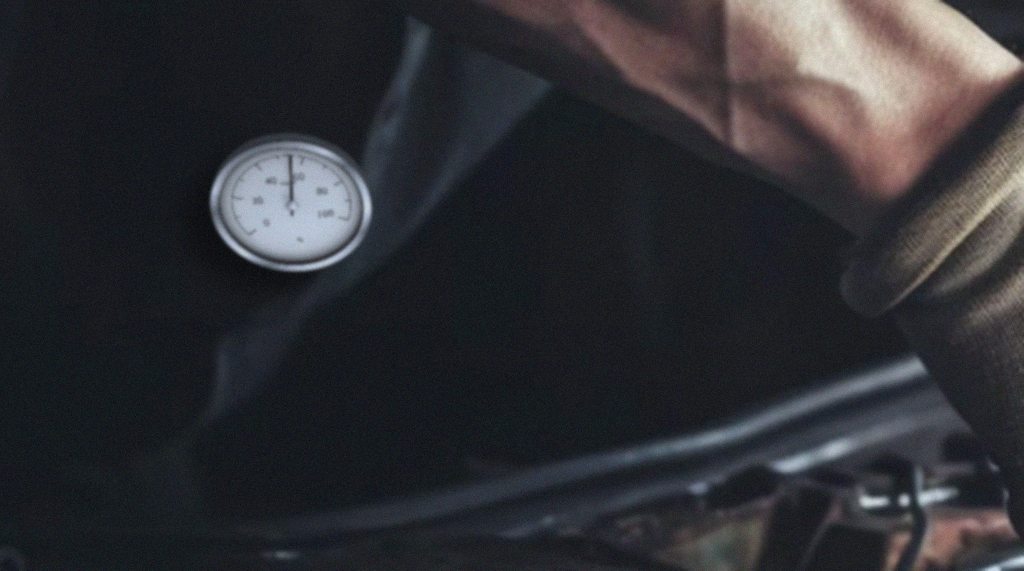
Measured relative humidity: 55 %
